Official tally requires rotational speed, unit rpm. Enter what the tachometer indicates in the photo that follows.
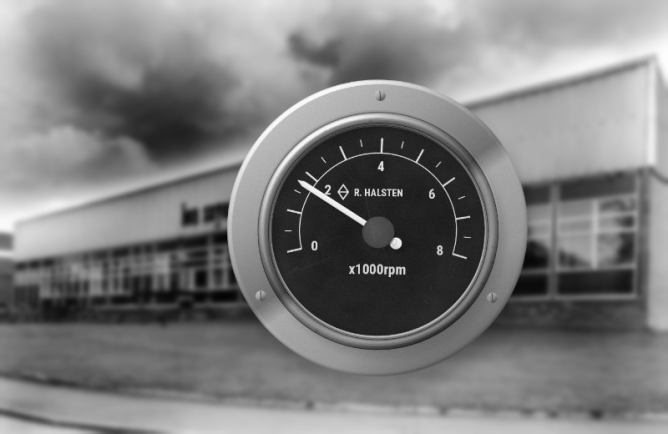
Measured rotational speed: 1750 rpm
